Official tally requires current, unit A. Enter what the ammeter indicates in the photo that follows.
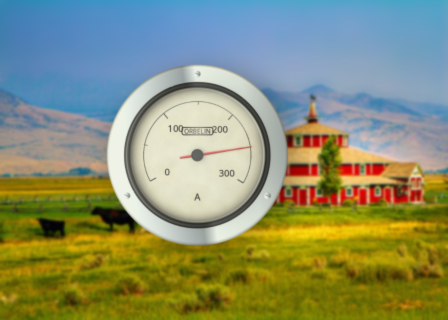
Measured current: 250 A
